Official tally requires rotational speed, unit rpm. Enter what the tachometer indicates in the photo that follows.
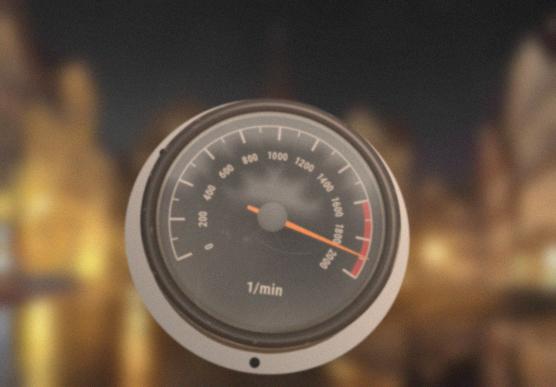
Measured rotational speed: 1900 rpm
